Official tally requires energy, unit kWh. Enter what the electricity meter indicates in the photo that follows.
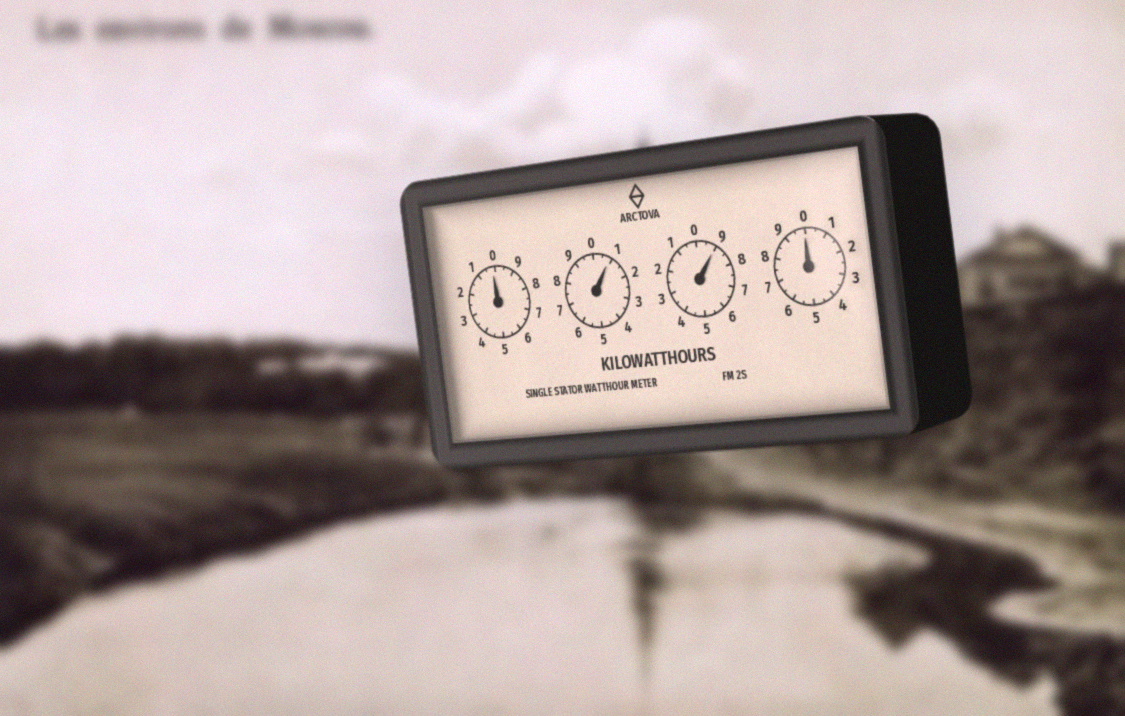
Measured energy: 90 kWh
